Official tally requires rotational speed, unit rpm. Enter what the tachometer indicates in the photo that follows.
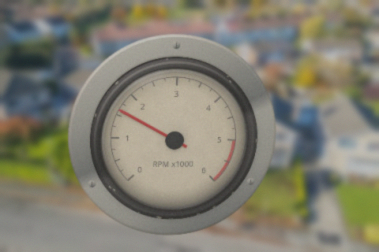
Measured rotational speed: 1625 rpm
